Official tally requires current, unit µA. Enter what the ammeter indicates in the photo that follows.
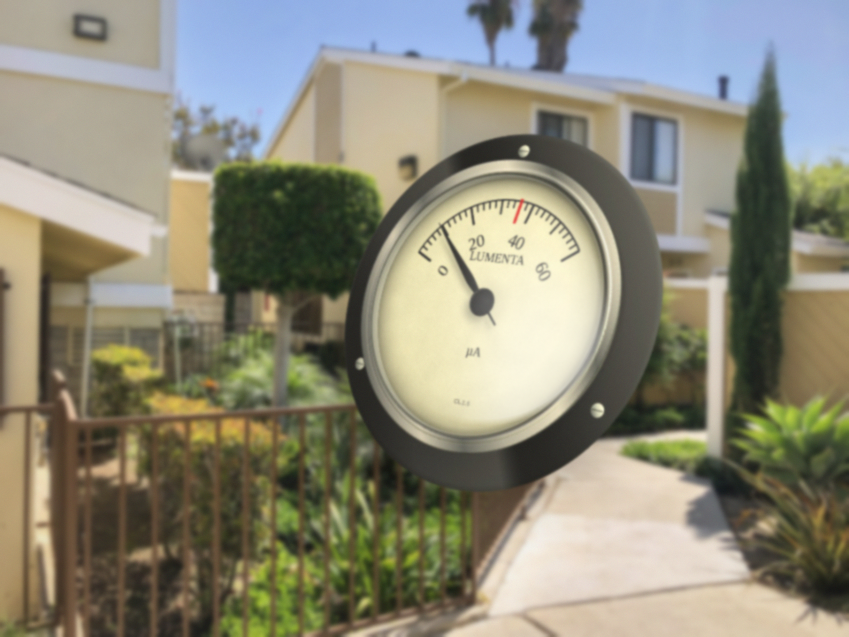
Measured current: 10 µA
